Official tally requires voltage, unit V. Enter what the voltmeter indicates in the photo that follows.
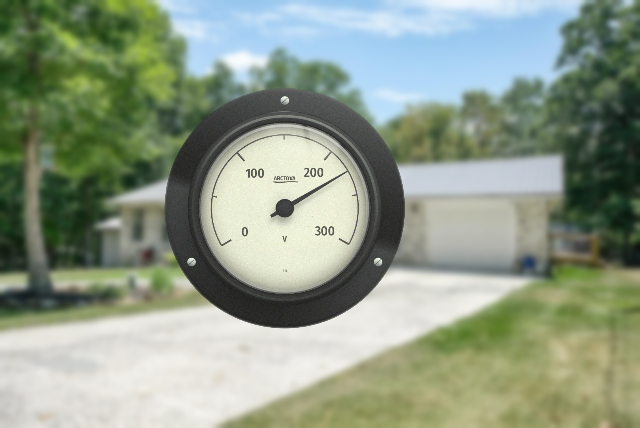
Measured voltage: 225 V
